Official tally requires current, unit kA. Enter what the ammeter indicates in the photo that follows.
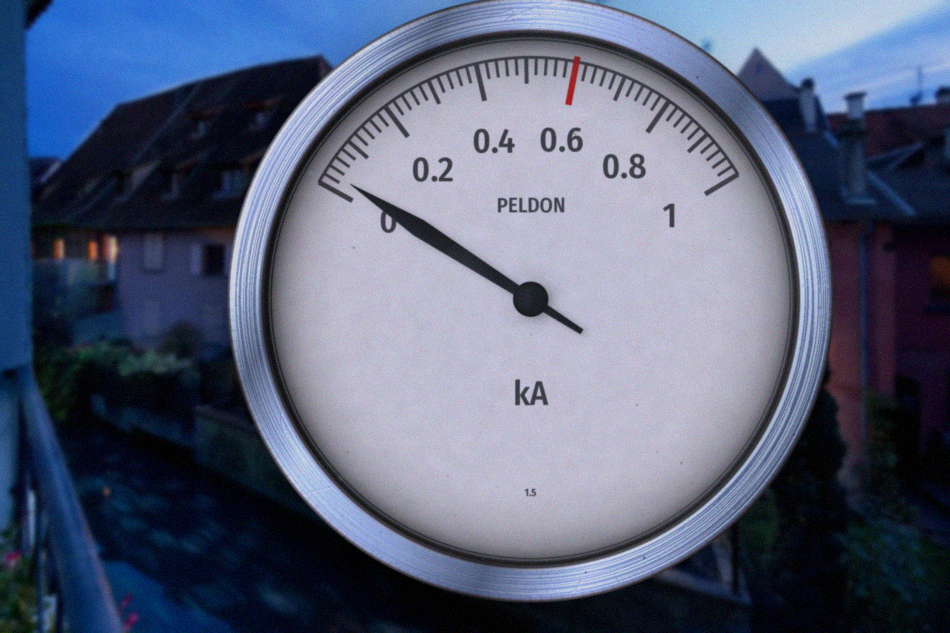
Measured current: 0.03 kA
